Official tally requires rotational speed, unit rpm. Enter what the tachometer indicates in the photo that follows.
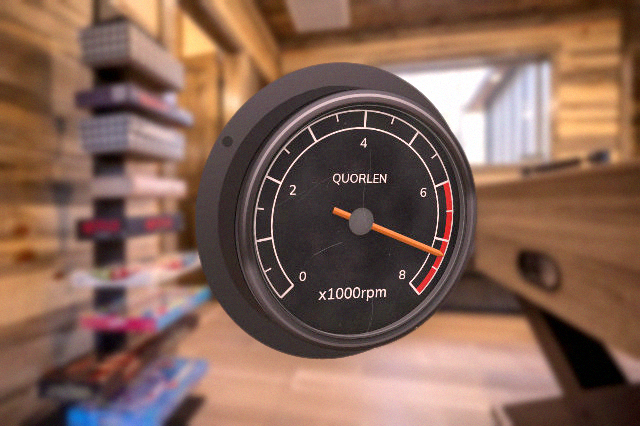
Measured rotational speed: 7250 rpm
